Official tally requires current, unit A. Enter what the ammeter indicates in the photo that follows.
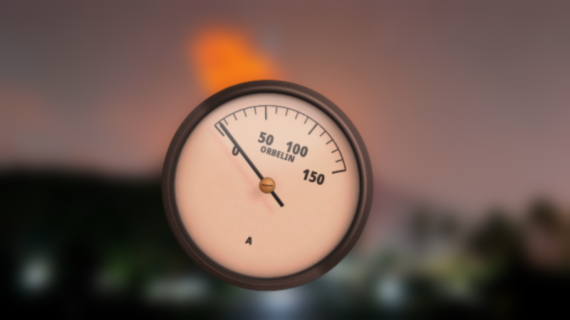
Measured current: 5 A
